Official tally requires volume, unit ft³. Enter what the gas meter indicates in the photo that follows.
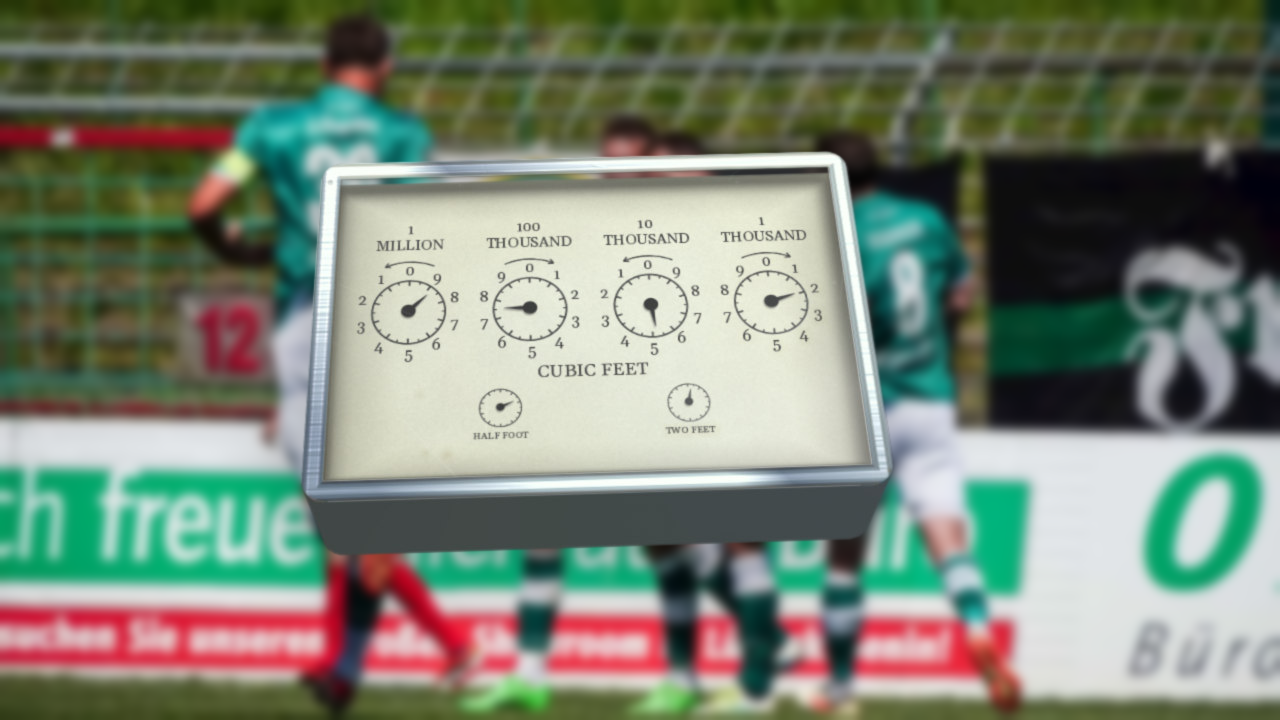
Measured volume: 875200 ft³
